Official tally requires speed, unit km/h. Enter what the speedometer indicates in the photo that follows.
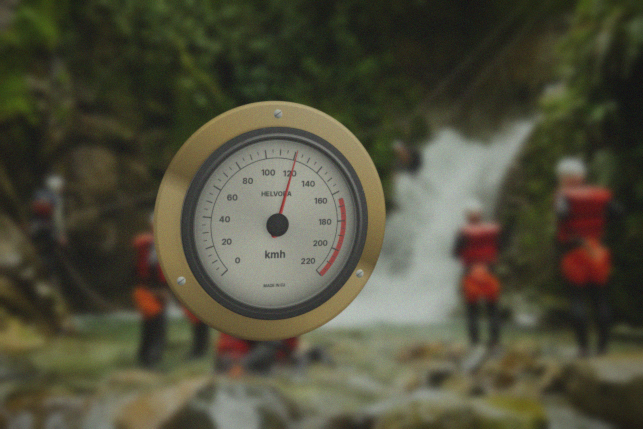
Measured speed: 120 km/h
